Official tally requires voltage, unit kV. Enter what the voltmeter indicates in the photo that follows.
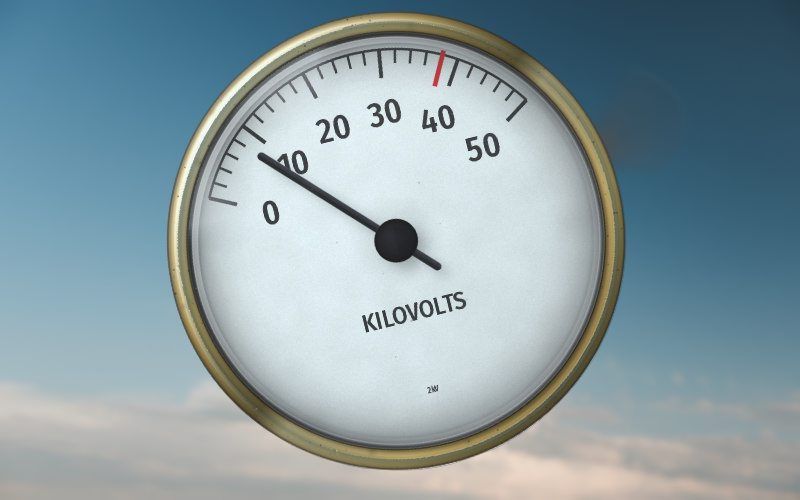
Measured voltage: 8 kV
